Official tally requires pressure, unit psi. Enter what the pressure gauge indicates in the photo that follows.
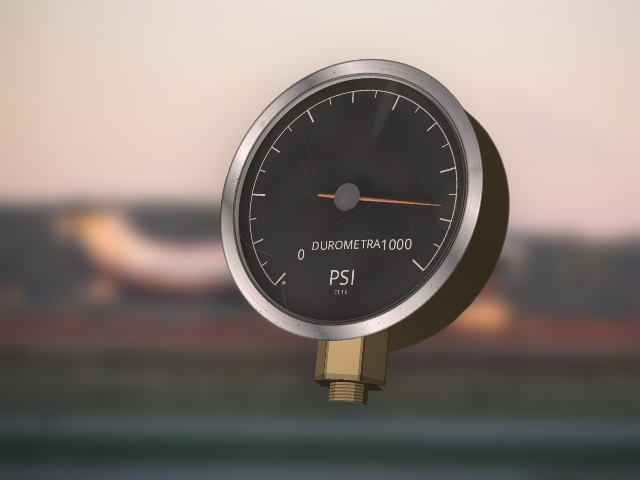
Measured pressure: 875 psi
